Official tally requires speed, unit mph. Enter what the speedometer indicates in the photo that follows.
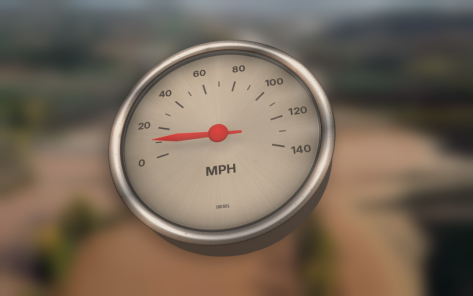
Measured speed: 10 mph
